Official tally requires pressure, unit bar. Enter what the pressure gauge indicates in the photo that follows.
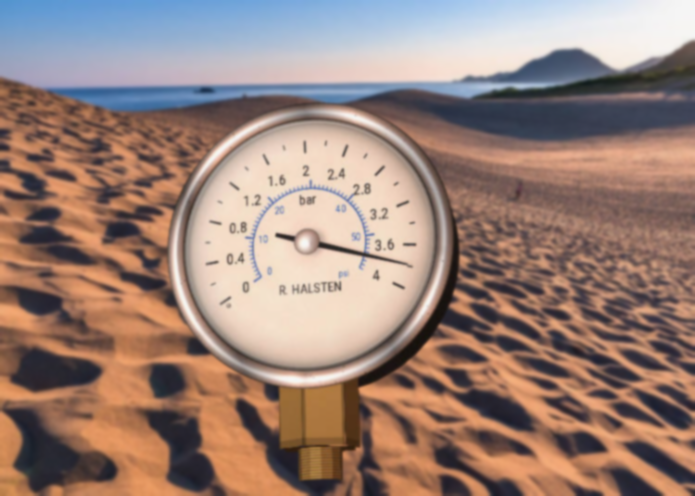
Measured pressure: 3.8 bar
